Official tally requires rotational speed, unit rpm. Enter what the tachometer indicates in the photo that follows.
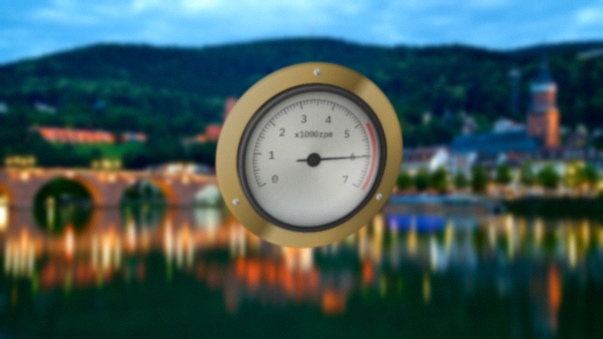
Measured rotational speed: 6000 rpm
